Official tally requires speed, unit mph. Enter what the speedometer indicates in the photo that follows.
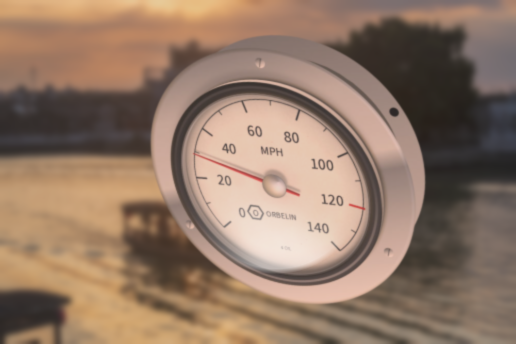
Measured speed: 30 mph
